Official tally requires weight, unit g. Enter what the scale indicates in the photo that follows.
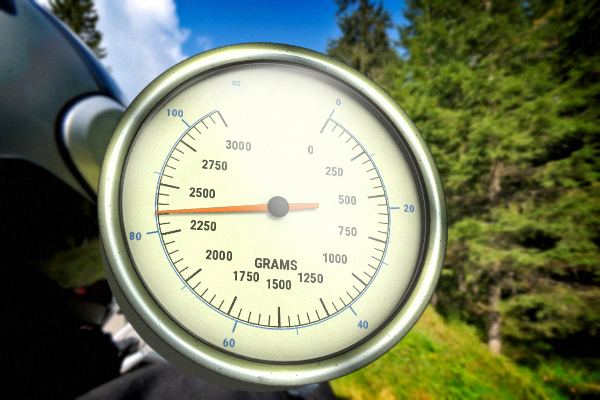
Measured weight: 2350 g
